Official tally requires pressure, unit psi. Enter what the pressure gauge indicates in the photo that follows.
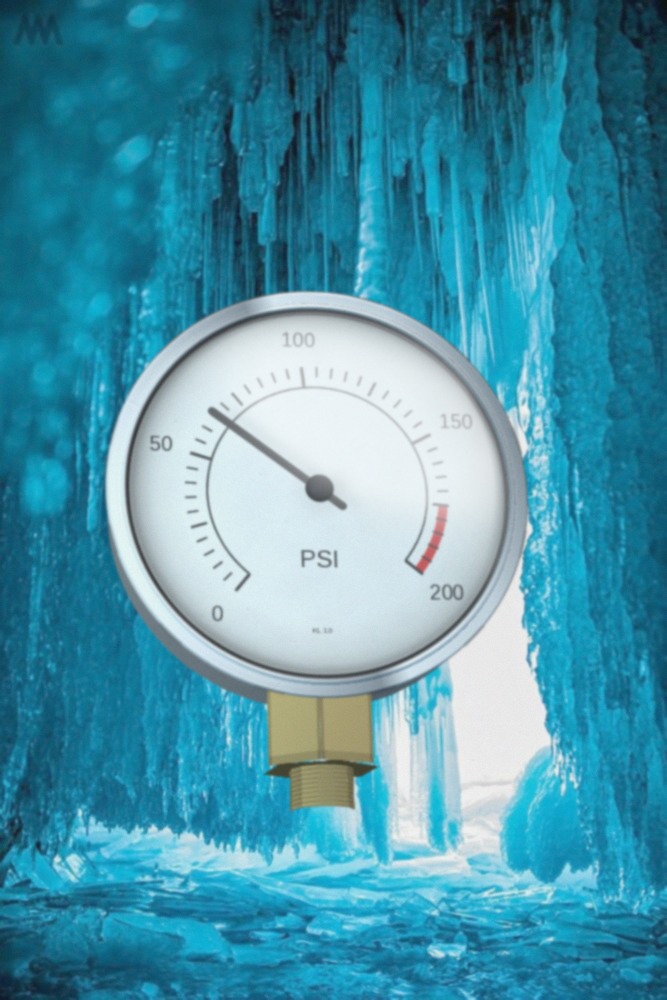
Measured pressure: 65 psi
